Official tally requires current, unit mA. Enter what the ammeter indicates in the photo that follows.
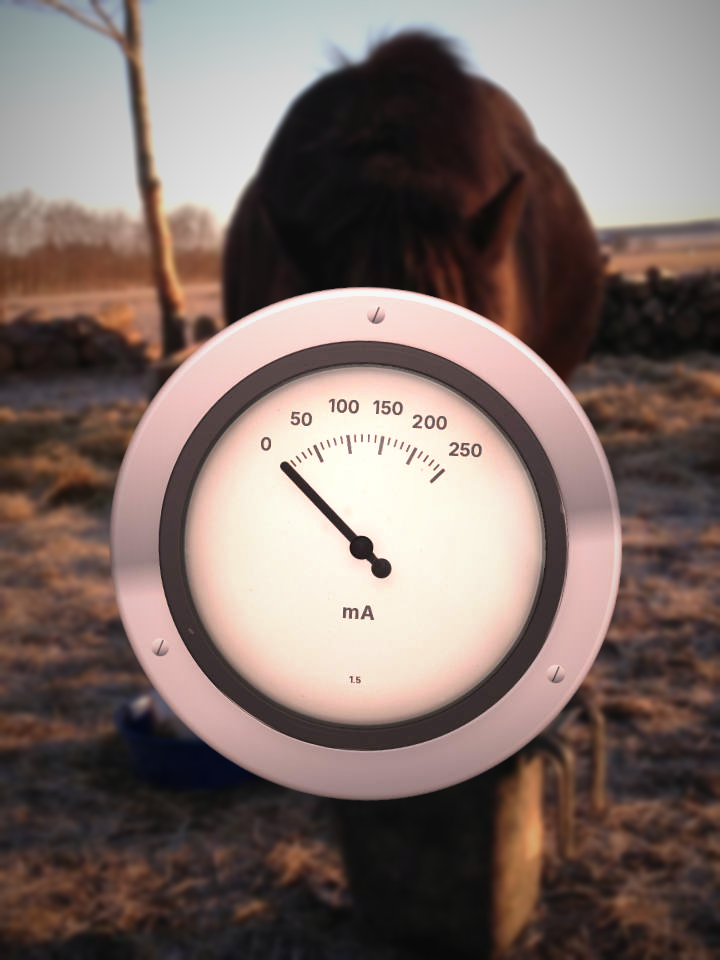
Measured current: 0 mA
